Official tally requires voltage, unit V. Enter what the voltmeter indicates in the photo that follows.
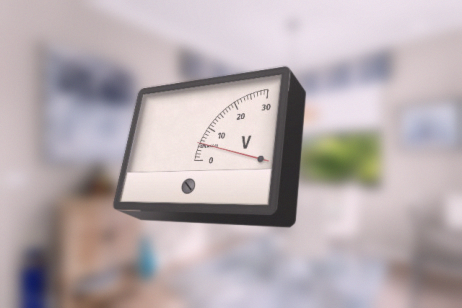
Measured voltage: 5 V
